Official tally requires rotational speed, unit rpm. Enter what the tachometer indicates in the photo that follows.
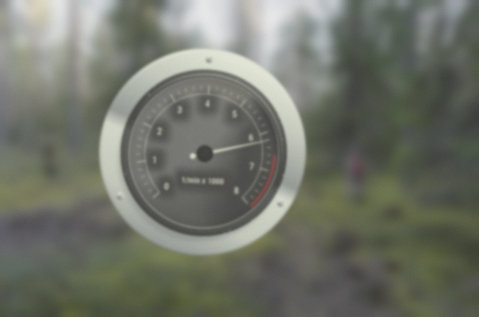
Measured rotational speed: 6200 rpm
